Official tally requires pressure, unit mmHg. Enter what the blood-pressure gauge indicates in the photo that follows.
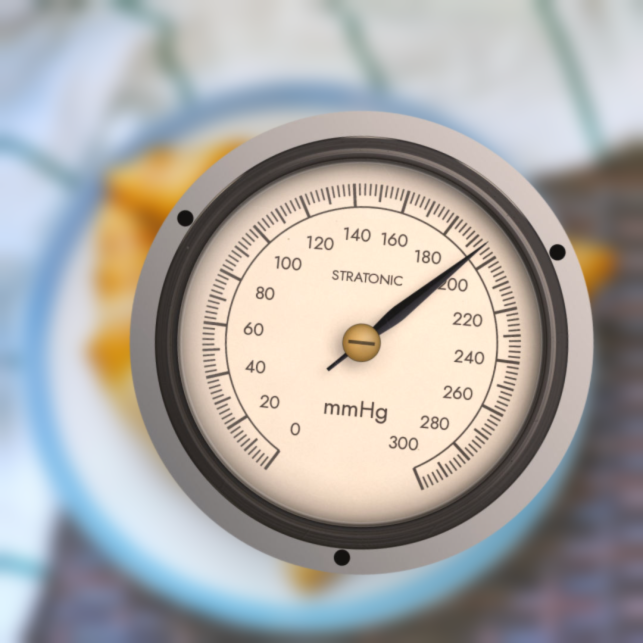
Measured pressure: 194 mmHg
